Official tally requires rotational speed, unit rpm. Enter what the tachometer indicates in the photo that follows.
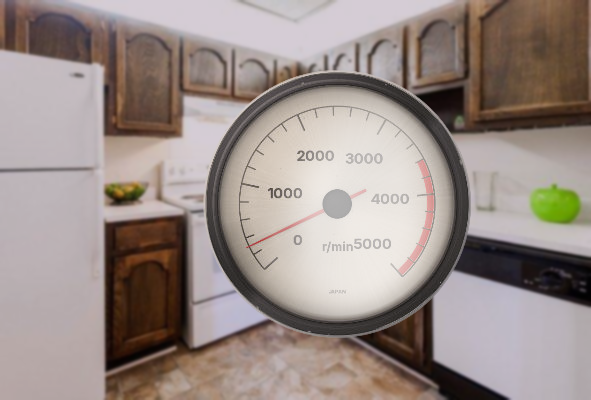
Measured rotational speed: 300 rpm
